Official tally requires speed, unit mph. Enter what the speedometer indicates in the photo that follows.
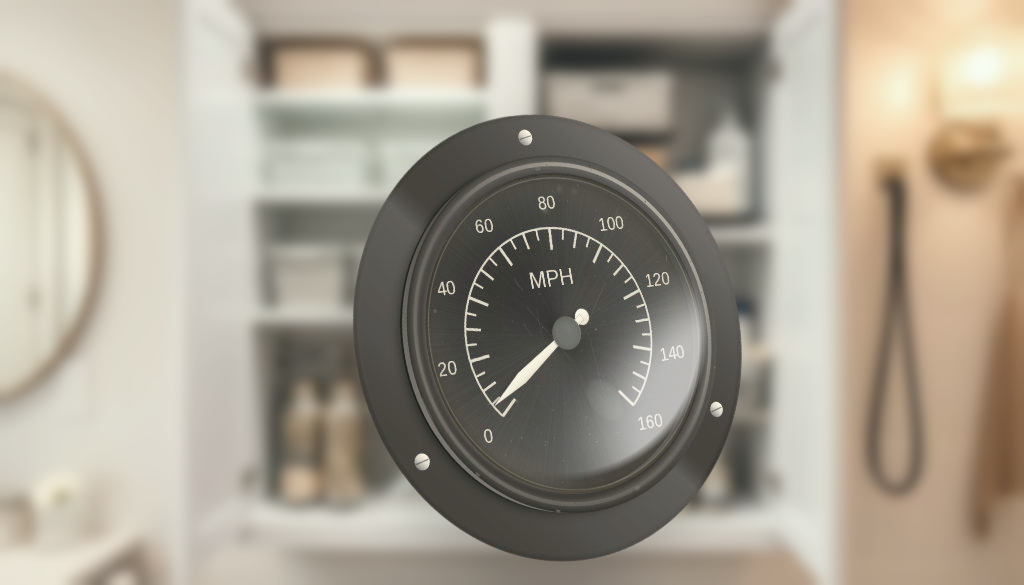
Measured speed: 5 mph
